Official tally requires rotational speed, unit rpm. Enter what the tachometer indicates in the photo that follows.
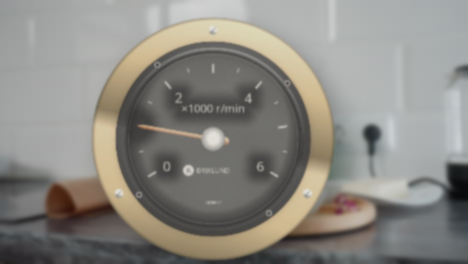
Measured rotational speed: 1000 rpm
